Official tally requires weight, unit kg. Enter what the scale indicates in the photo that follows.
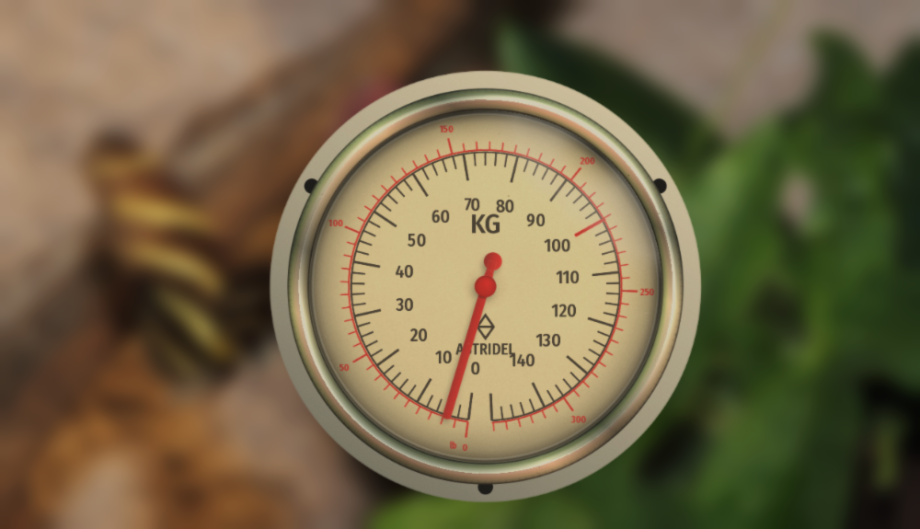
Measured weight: 4 kg
